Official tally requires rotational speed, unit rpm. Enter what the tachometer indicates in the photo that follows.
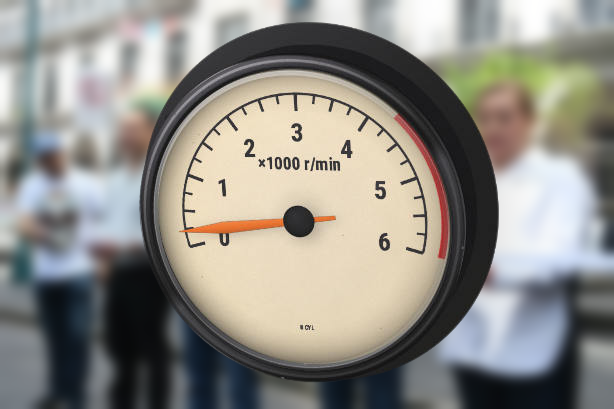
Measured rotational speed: 250 rpm
